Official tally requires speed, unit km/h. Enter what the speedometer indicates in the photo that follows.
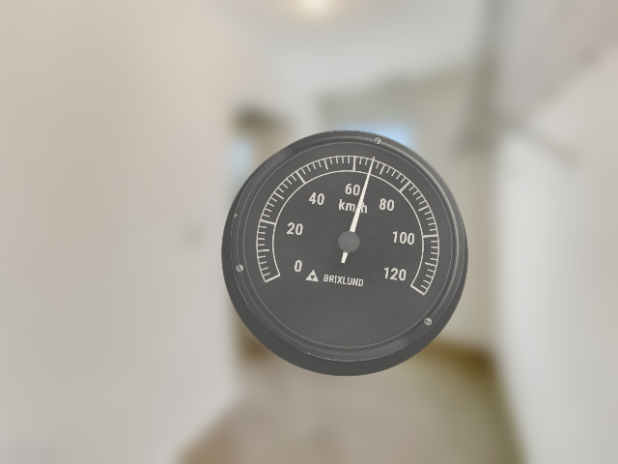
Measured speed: 66 km/h
